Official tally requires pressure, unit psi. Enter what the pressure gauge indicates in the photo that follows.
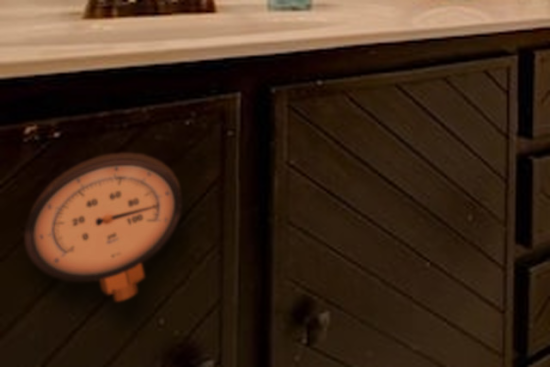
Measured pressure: 90 psi
